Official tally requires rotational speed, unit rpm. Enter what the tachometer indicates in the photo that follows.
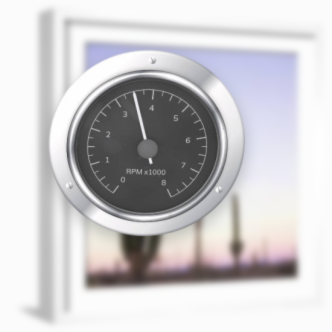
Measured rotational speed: 3500 rpm
